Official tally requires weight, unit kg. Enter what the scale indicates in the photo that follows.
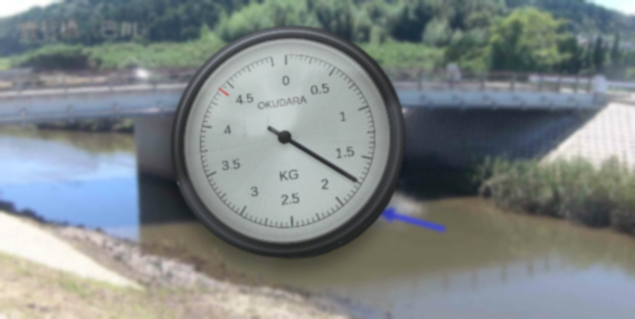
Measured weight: 1.75 kg
